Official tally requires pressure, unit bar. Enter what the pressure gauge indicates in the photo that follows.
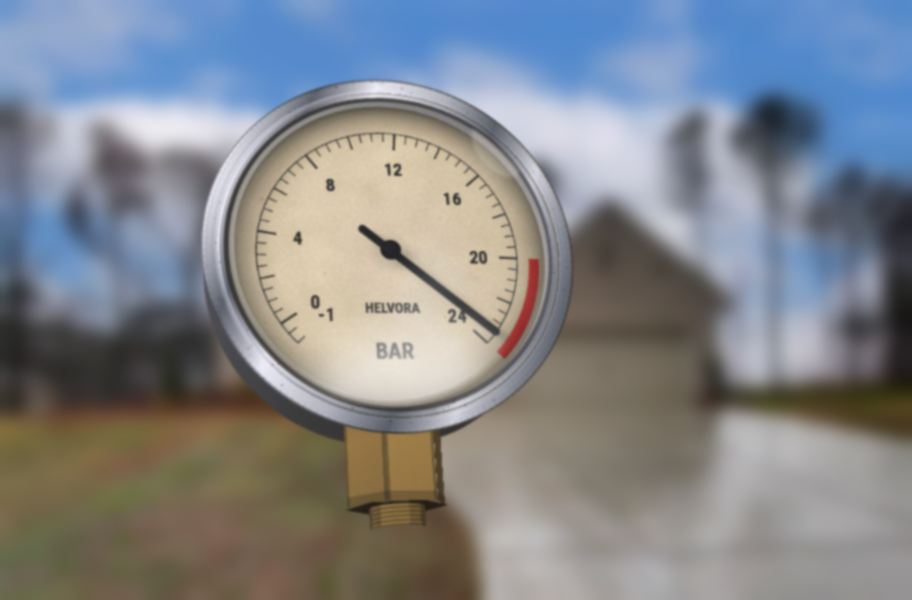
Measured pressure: 23.5 bar
